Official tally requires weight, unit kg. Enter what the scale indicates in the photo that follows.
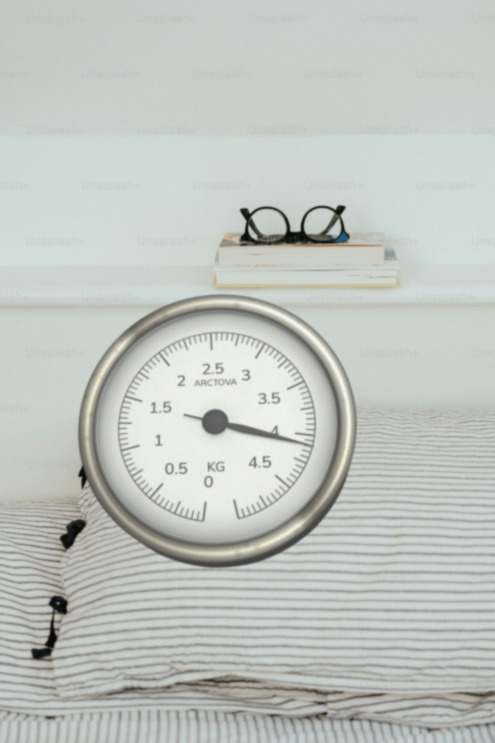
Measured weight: 4.1 kg
